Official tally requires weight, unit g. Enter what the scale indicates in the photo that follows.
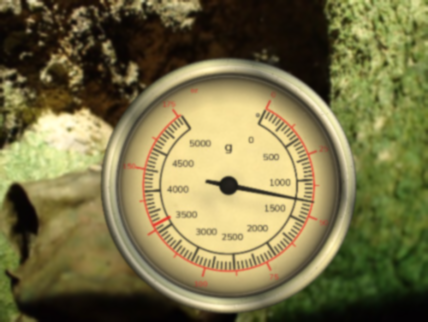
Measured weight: 1250 g
